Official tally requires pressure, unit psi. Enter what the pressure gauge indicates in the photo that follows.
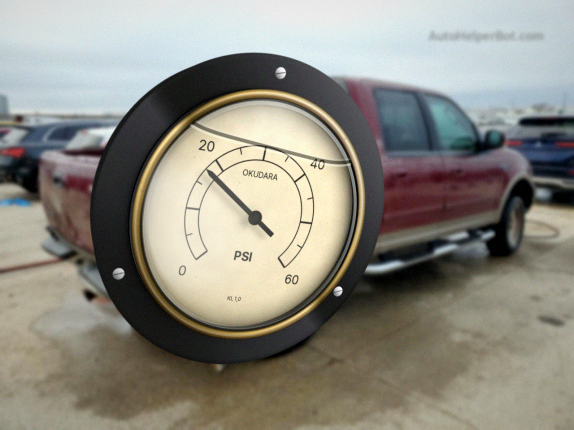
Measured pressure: 17.5 psi
